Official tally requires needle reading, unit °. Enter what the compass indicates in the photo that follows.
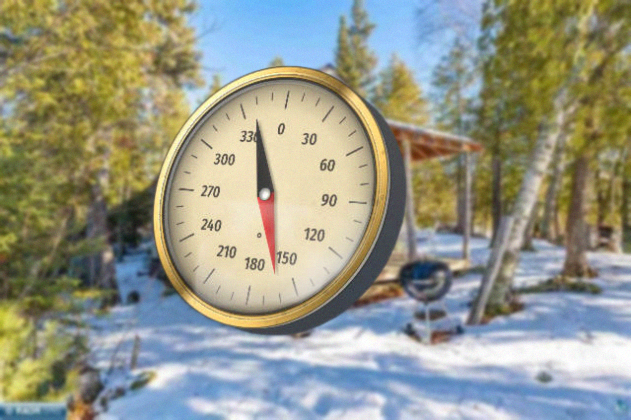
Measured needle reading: 160 °
